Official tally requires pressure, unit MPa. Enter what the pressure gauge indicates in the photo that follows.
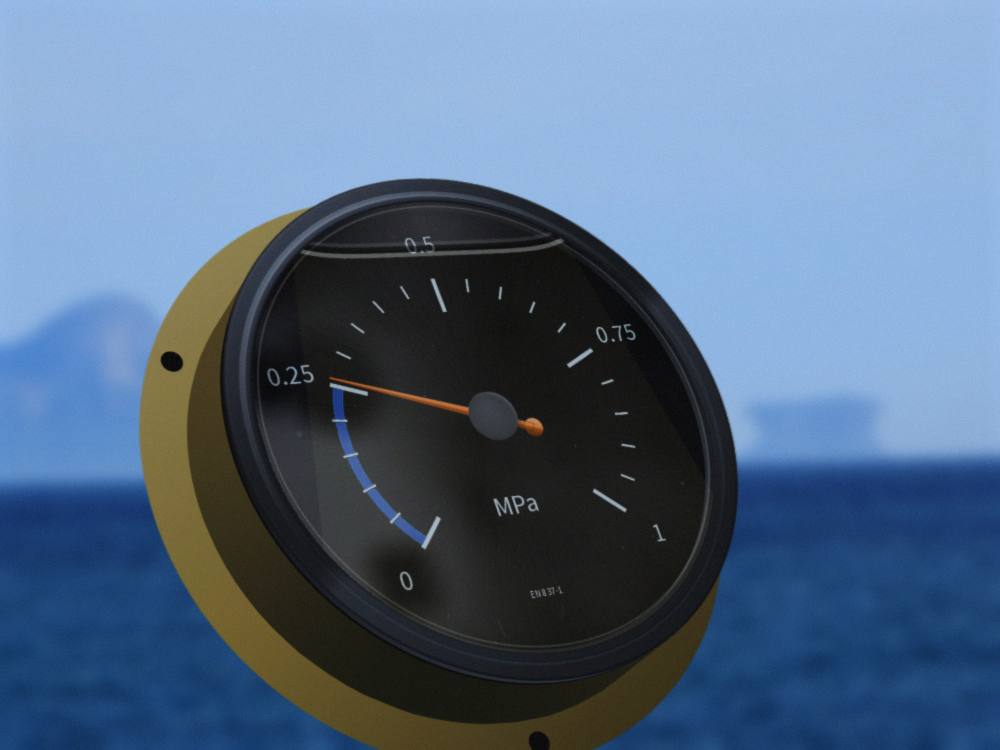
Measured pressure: 0.25 MPa
